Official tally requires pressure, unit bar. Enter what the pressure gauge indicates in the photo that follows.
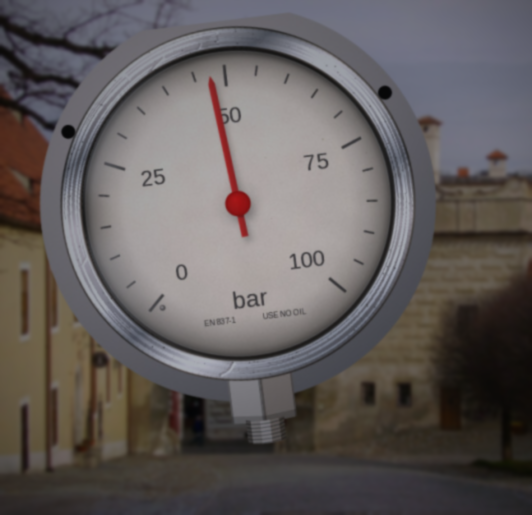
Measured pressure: 47.5 bar
